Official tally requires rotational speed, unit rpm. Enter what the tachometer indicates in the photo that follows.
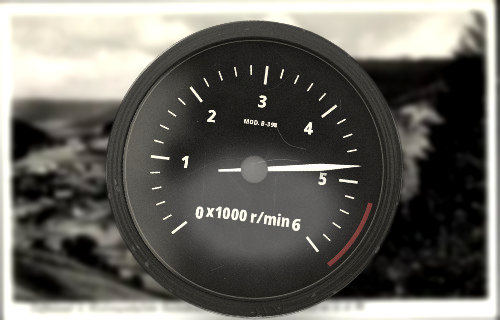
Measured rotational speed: 4800 rpm
